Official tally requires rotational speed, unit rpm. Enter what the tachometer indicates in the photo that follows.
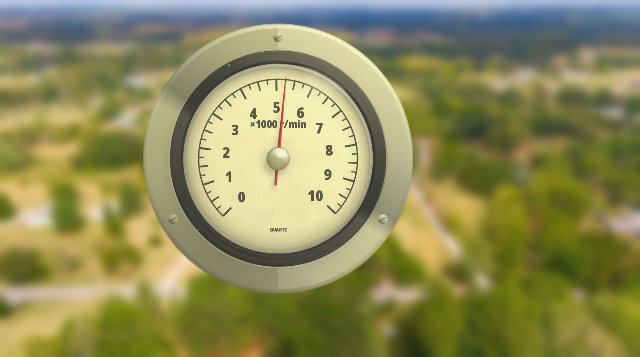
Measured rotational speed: 5250 rpm
